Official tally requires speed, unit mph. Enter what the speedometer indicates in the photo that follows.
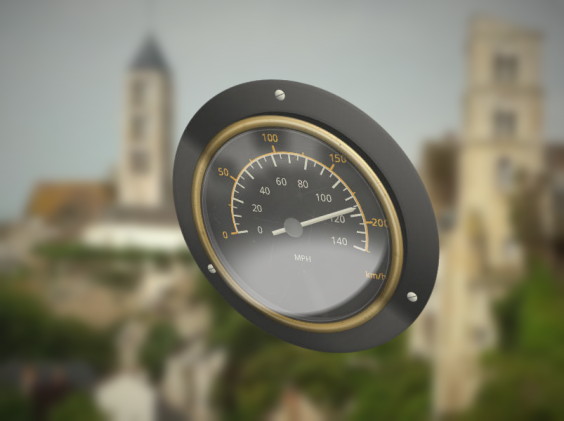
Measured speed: 115 mph
